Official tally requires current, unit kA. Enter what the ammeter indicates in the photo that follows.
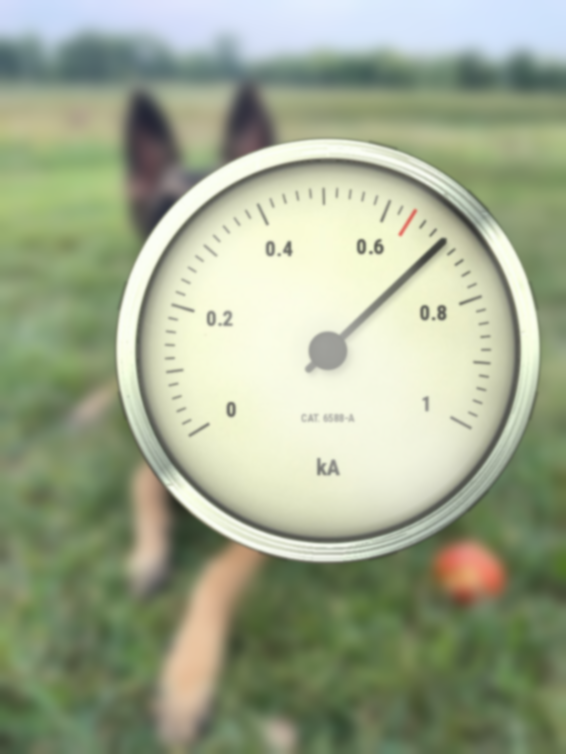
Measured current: 0.7 kA
